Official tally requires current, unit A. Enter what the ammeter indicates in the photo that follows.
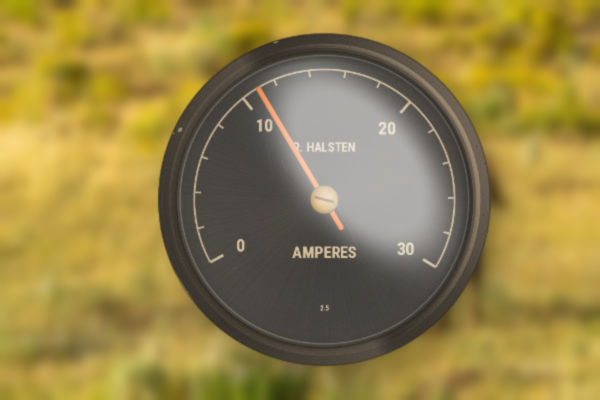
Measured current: 11 A
